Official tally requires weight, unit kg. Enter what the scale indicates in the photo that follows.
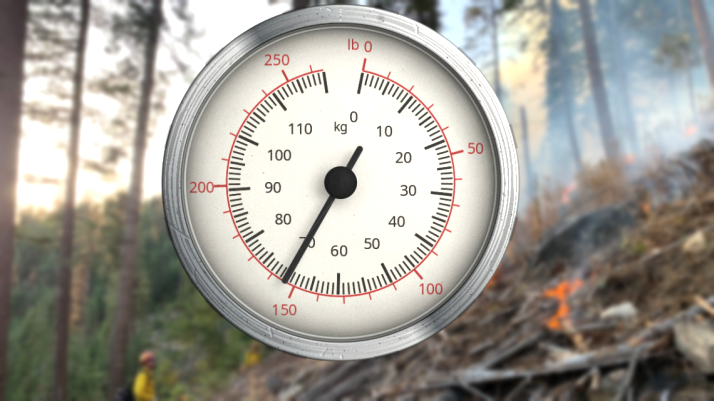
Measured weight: 70 kg
